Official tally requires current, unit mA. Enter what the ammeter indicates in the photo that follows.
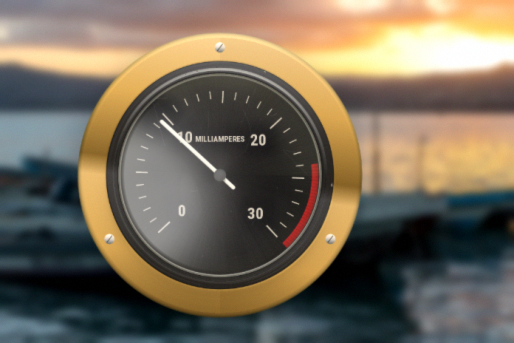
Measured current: 9.5 mA
